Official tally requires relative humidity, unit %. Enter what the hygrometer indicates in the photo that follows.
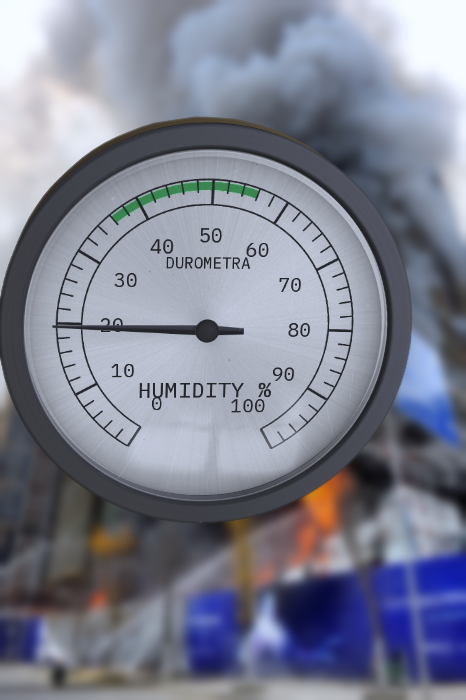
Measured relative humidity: 20 %
